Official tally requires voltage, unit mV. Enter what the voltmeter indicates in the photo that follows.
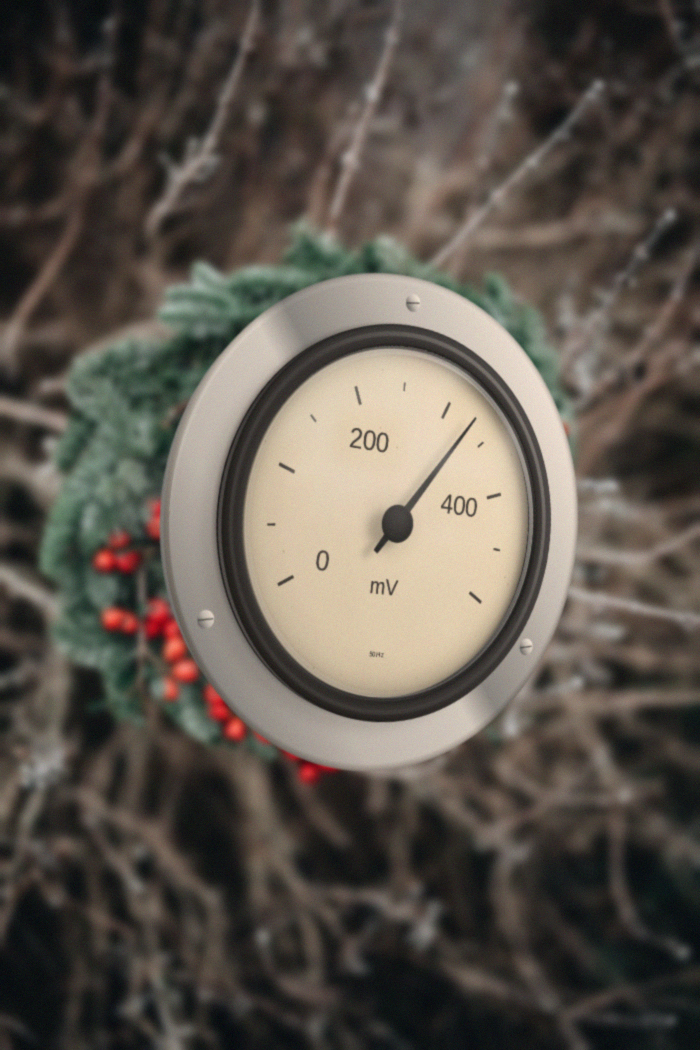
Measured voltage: 325 mV
